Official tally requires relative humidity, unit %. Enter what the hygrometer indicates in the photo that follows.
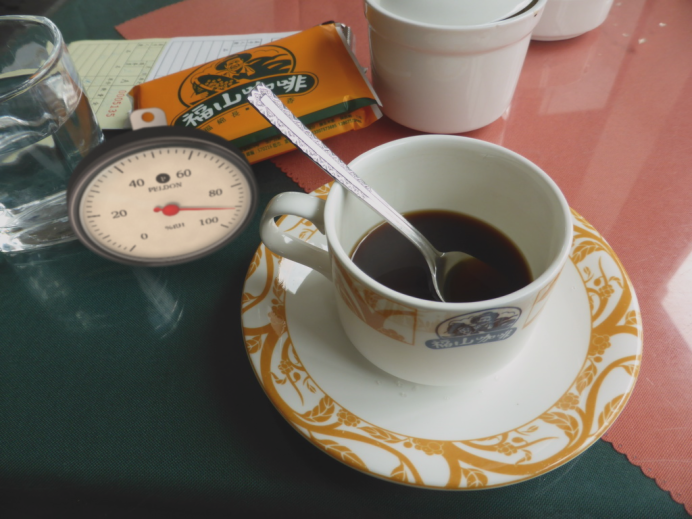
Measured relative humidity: 90 %
